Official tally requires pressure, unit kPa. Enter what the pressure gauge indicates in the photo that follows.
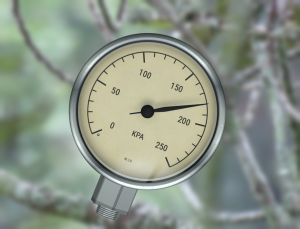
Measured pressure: 180 kPa
